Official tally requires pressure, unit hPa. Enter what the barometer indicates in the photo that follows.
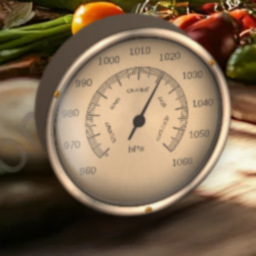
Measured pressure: 1020 hPa
